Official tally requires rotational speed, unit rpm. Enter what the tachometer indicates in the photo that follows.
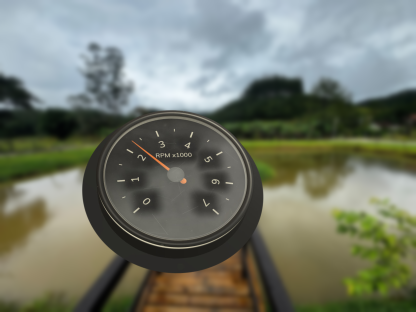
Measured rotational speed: 2250 rpm
